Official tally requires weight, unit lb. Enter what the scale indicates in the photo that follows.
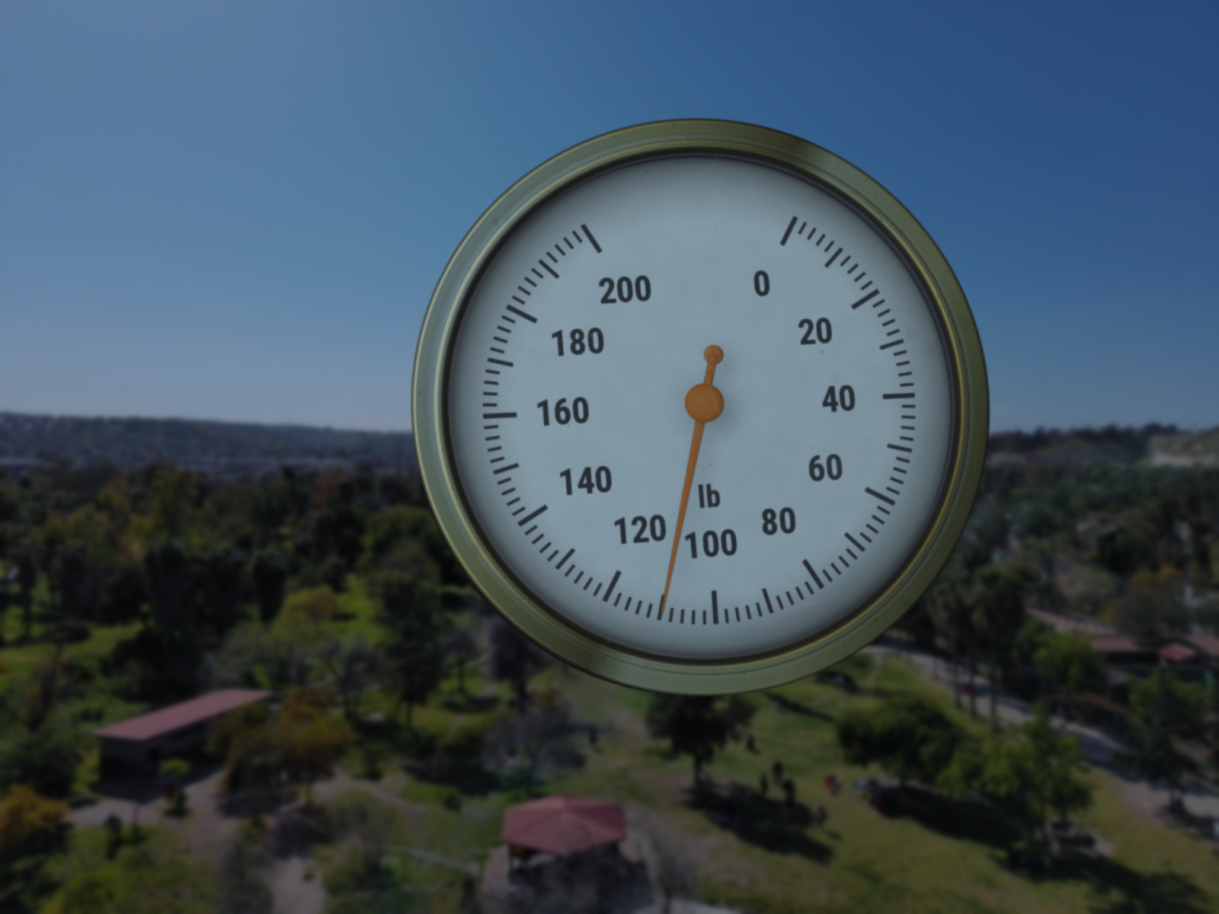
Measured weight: 110 lb
